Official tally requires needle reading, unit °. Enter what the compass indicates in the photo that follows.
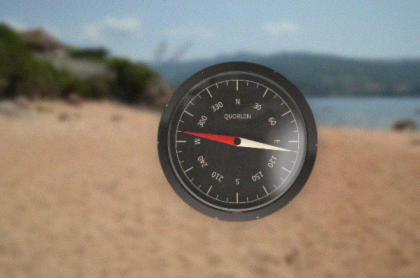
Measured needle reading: 280 °
